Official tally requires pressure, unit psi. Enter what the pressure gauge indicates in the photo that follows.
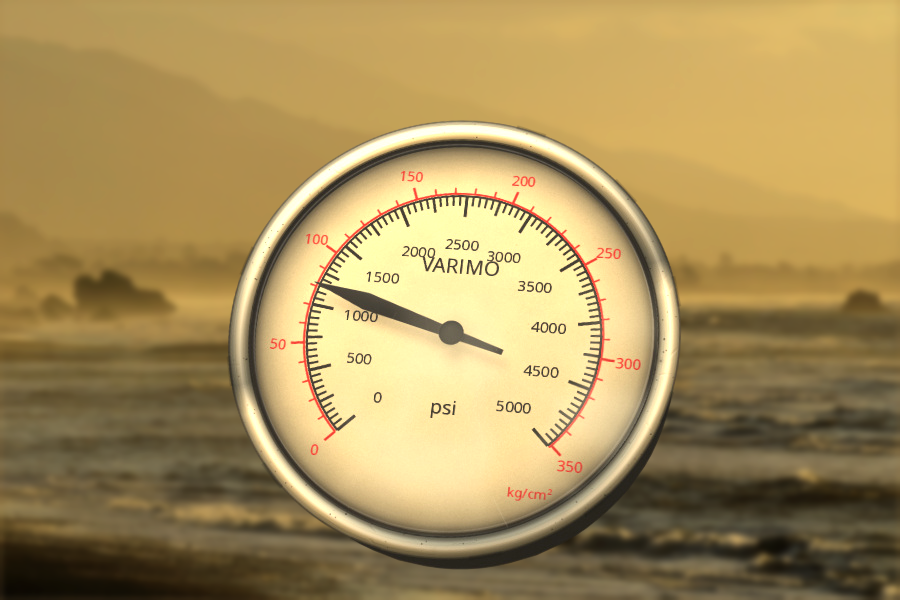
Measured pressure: 1150 psi
